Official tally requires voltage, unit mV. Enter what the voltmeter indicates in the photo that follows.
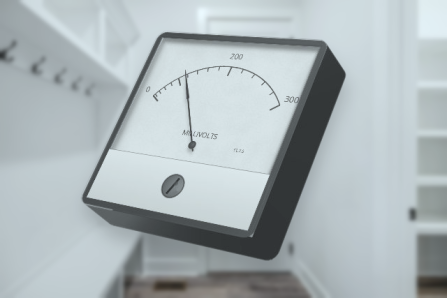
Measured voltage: 120 mV
